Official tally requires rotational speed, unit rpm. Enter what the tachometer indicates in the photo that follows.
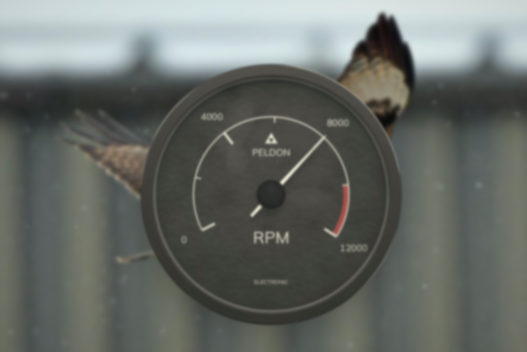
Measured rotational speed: 8000 rpm
